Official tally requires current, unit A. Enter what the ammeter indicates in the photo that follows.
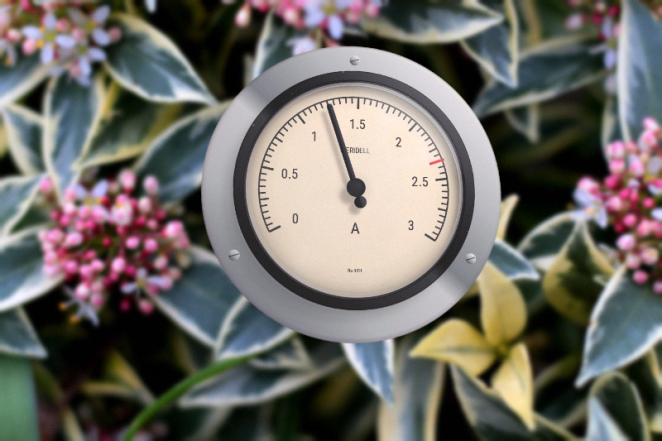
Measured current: 1.25 A
